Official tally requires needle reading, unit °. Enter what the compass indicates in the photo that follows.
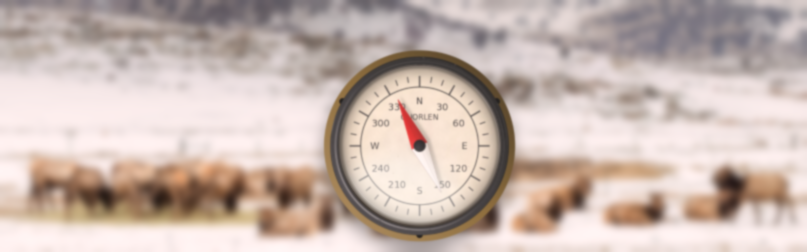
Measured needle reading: 335 °
